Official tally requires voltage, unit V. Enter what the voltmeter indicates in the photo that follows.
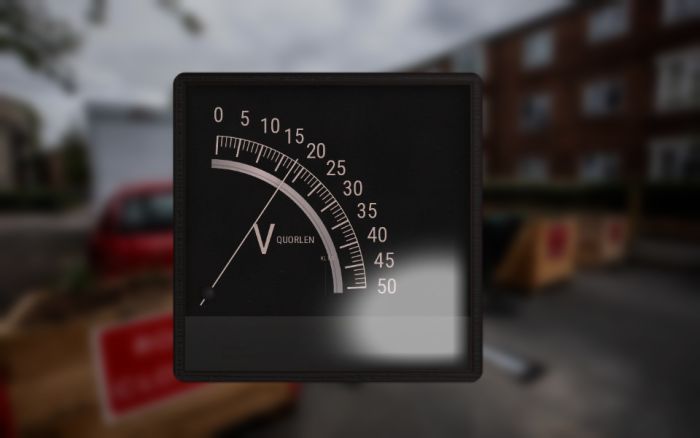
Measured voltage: 18 V
